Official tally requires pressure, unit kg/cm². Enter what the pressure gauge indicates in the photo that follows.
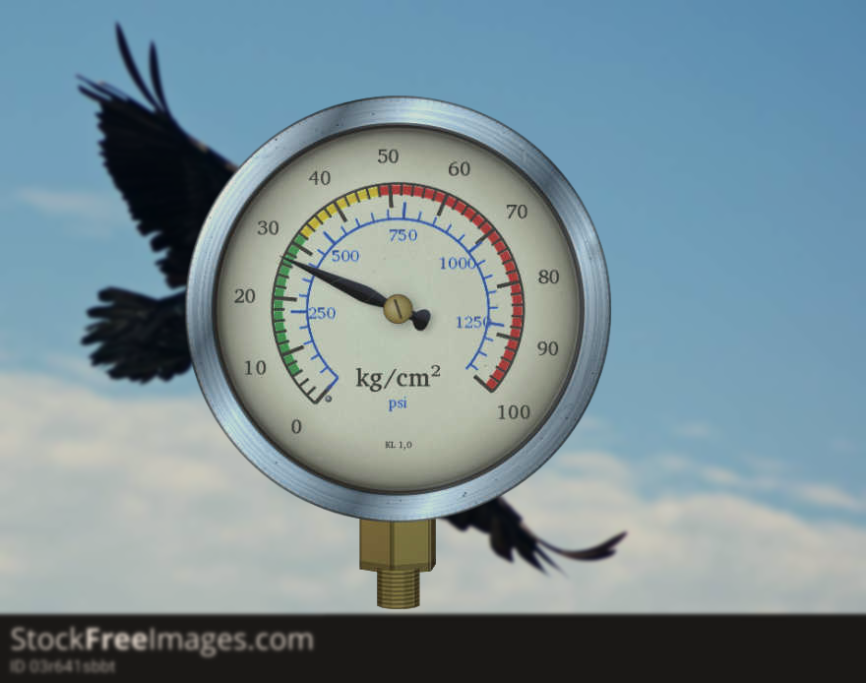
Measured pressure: 27 kg/cm²
